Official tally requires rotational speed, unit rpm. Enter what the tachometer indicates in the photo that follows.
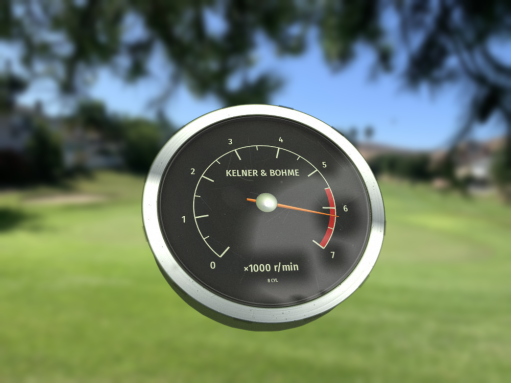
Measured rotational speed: 6250 rpm
